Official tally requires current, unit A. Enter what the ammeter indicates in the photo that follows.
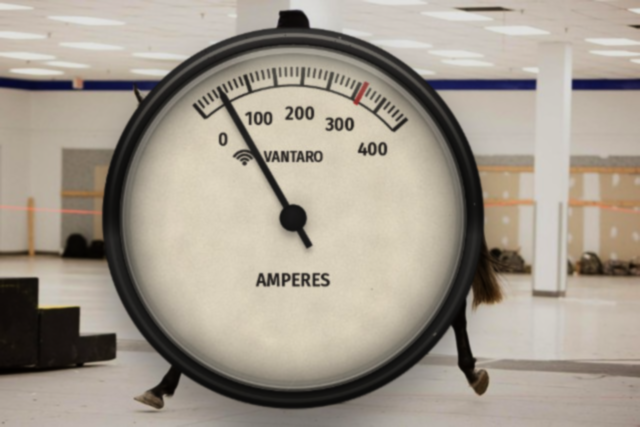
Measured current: 50 A
